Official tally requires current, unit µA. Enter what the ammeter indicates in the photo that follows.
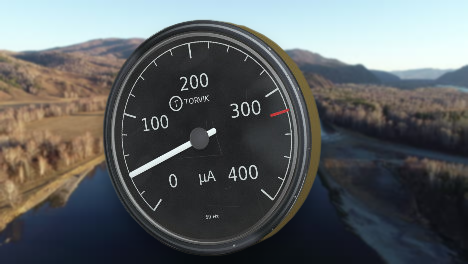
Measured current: 40 µA
